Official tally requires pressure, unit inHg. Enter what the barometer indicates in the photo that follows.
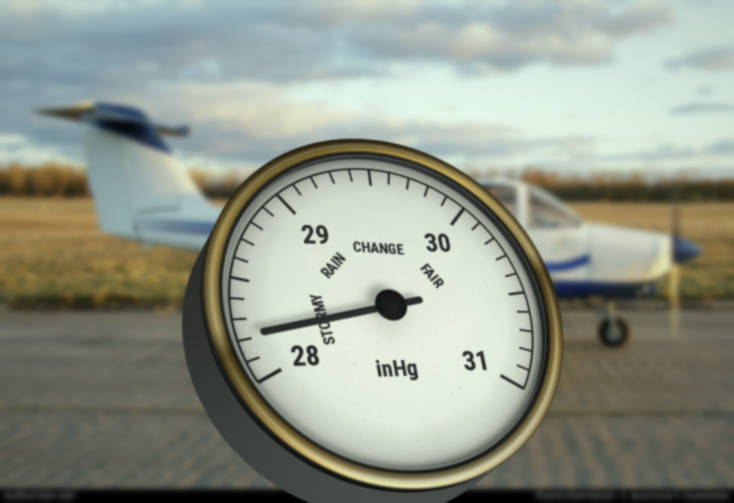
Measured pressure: 28.2 inHg
